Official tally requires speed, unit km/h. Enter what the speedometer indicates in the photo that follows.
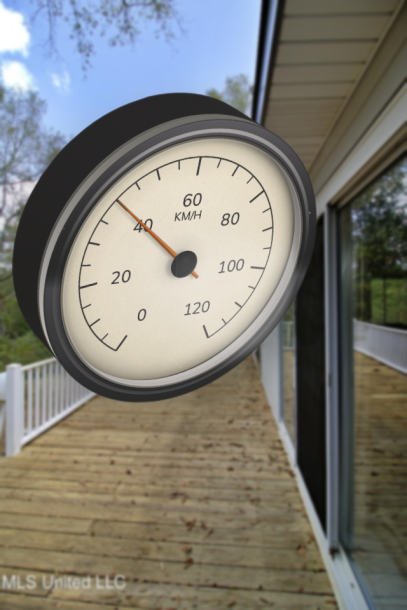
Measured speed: 40 km/h
